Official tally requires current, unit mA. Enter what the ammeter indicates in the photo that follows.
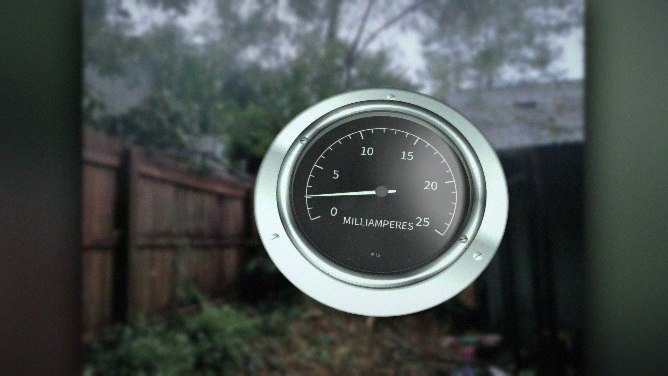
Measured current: 2 mA
